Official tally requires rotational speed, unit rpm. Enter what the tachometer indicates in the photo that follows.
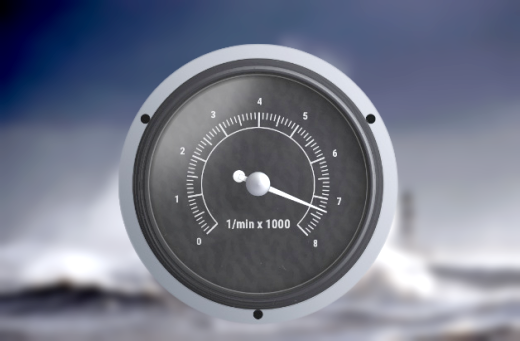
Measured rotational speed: 7300 rpm
